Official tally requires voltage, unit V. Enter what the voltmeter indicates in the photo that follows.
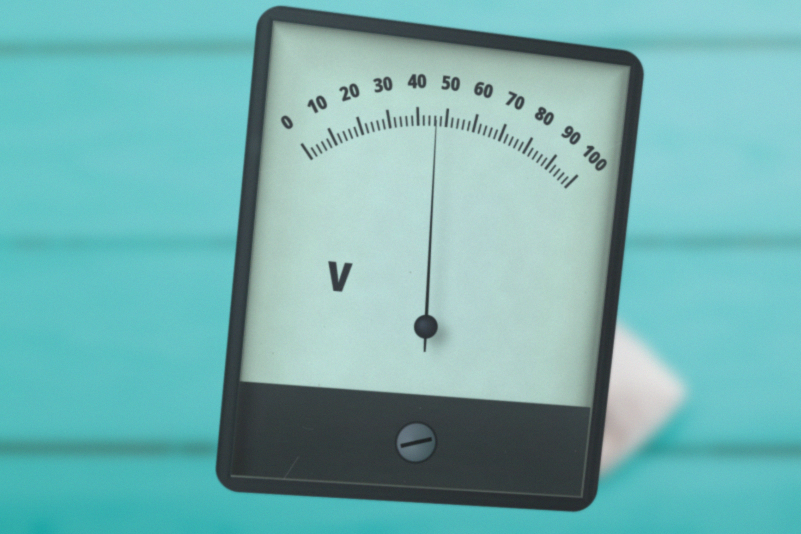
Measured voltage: 46 V
